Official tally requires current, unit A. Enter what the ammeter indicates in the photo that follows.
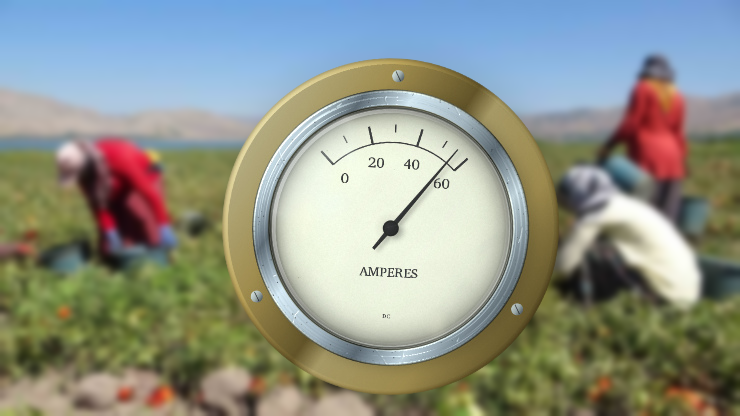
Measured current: 55 A
